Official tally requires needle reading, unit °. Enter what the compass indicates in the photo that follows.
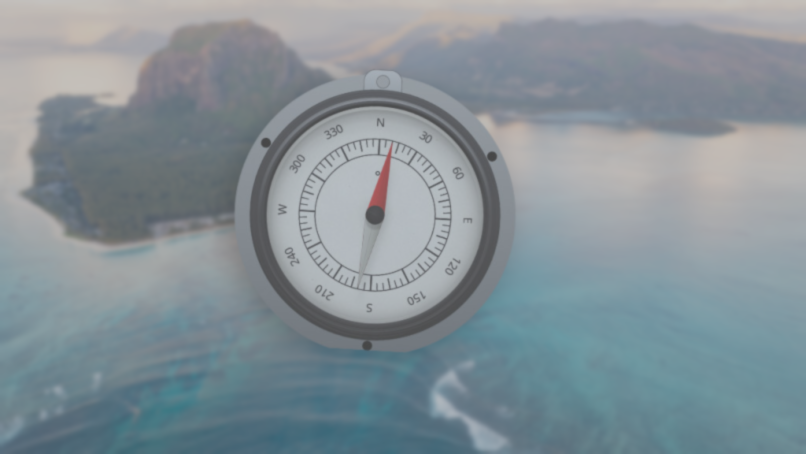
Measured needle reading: 10 °
